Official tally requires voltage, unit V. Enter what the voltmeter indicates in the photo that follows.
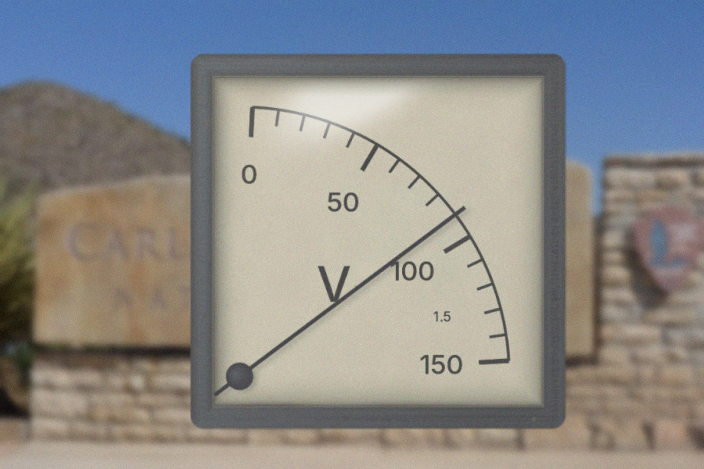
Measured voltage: 90 V
